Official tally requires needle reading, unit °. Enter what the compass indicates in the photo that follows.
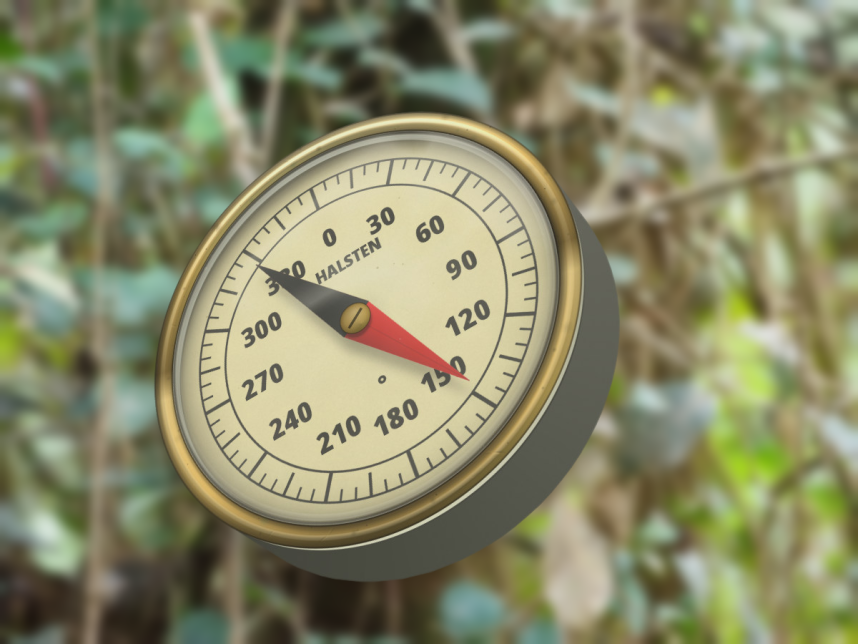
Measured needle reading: 147.5 °
